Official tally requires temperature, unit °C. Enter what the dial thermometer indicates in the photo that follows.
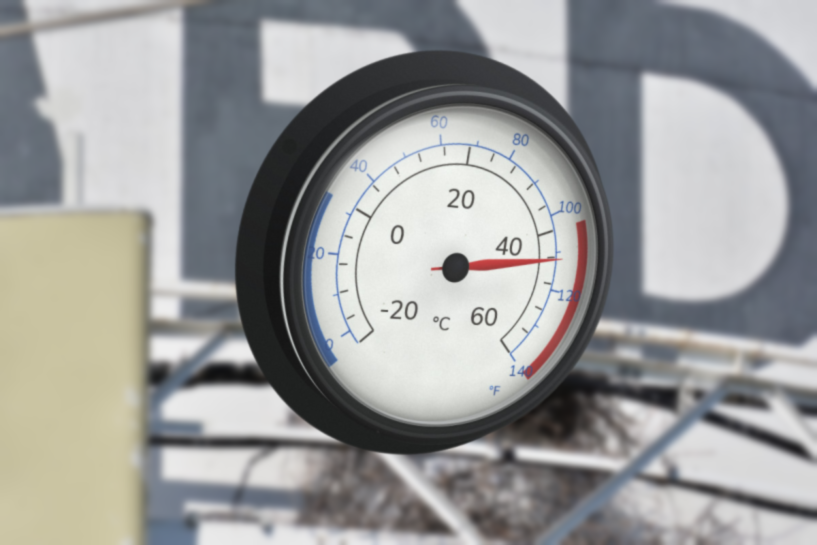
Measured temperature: 44 °C
